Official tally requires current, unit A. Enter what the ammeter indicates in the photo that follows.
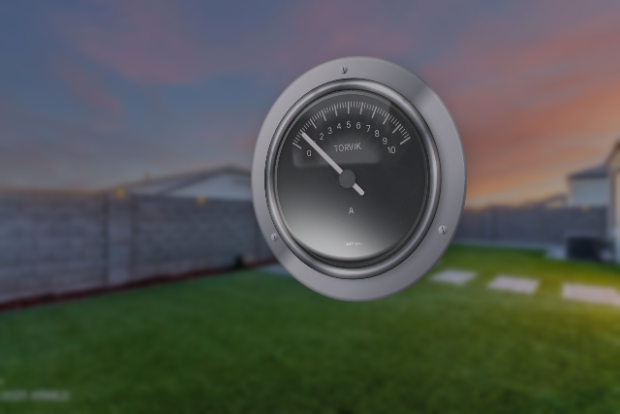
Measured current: 1 A
